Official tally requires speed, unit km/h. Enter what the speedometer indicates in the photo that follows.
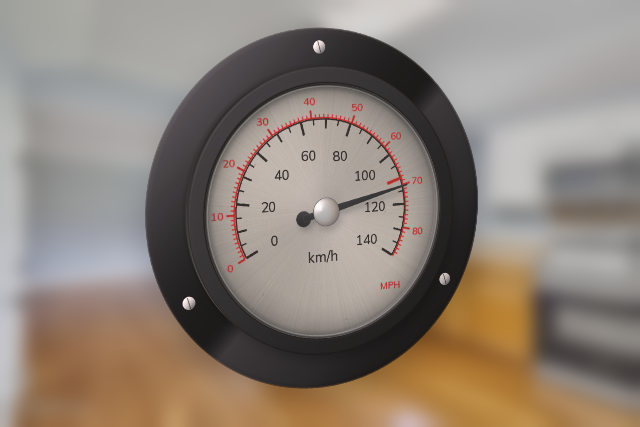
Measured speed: 112.5 km/h
